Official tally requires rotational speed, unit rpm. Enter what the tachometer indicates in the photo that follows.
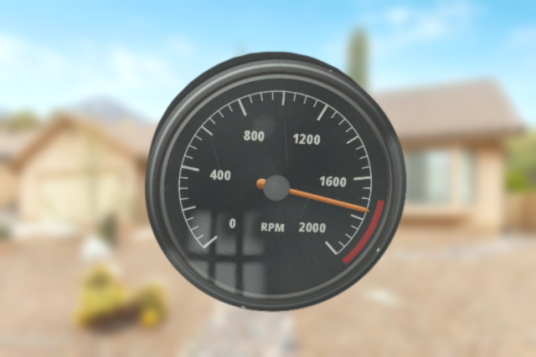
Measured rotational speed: 1750 rpm
